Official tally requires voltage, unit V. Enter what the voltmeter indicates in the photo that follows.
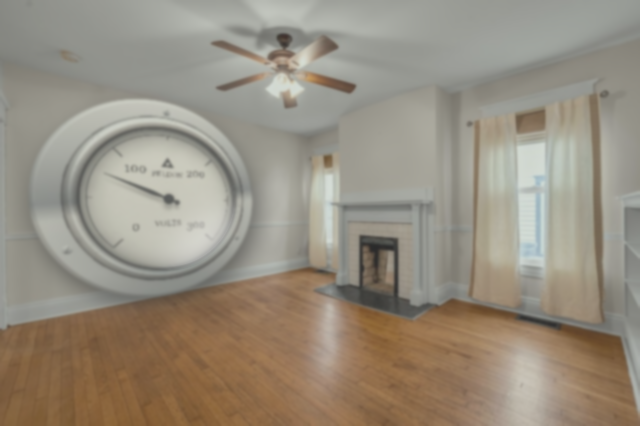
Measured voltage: 75 V
